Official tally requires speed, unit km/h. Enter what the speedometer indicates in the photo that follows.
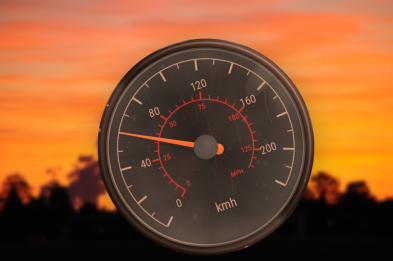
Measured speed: 60 km/h
